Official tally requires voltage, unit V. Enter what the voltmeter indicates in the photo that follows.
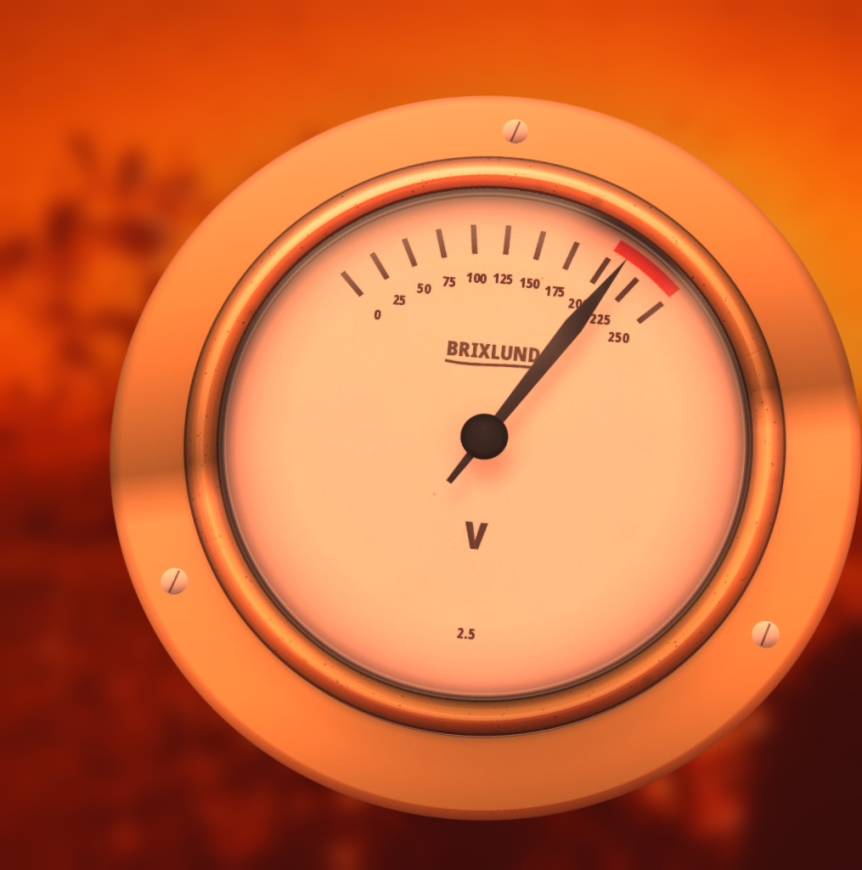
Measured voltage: 212.5 V
